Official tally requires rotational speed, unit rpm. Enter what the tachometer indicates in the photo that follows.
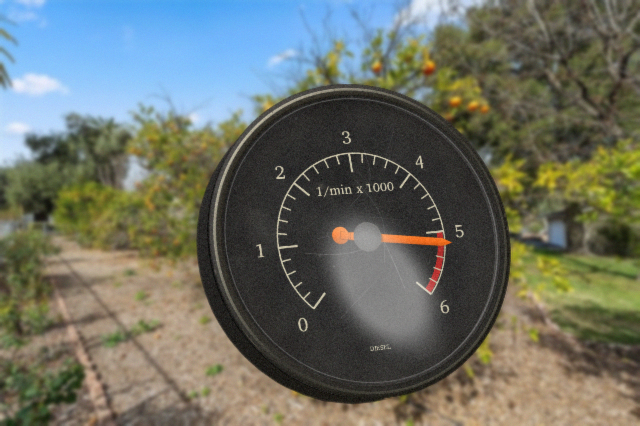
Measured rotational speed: 5200 rpm
